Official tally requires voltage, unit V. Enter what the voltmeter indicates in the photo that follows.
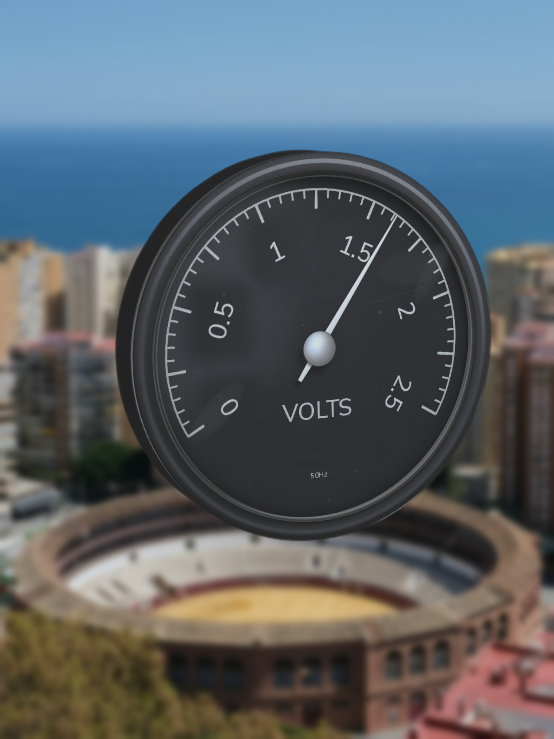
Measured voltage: 1.6 V
